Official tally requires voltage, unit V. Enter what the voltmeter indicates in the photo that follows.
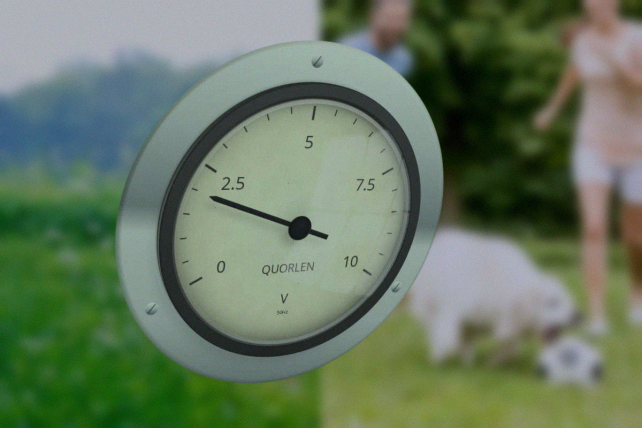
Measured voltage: 2 V
